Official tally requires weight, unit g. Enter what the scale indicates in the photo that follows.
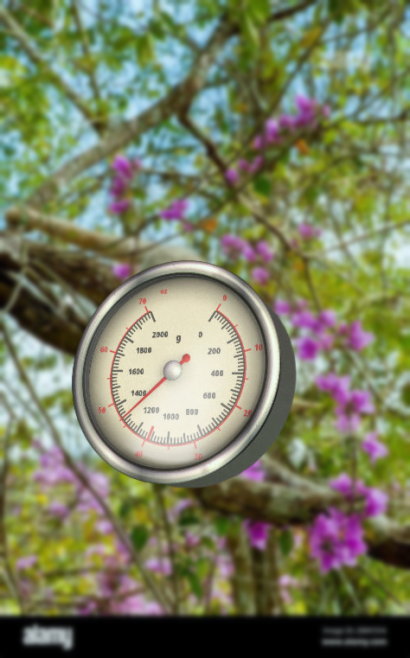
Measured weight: 1300 g
